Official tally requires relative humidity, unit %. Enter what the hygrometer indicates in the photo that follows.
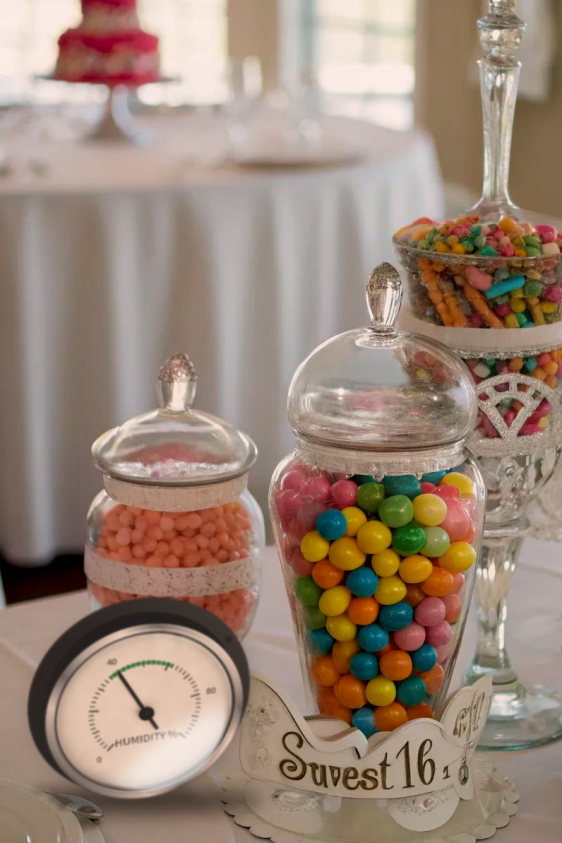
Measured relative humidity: 40 %
